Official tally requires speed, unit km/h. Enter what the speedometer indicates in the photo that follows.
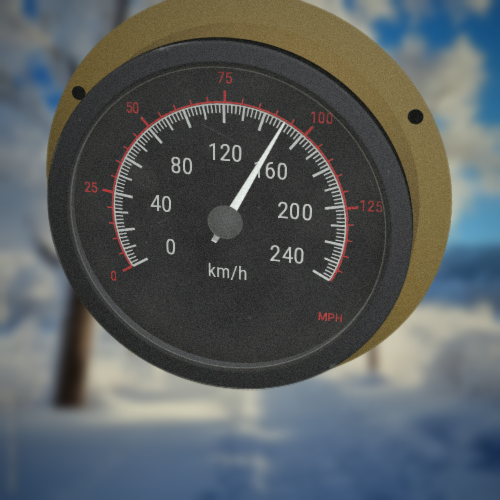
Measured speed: 150 km/h
